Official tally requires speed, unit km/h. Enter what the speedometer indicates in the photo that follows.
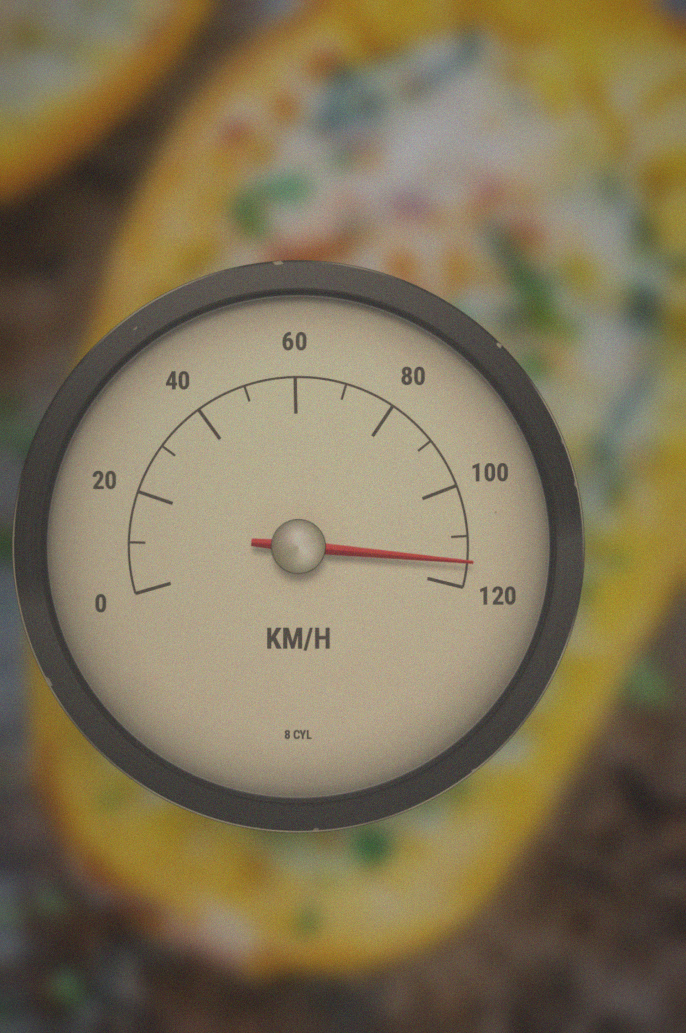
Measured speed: 115 km/h
